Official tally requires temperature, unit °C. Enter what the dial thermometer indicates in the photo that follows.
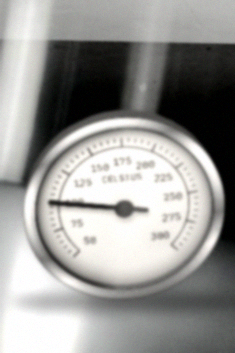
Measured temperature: 100 °C
